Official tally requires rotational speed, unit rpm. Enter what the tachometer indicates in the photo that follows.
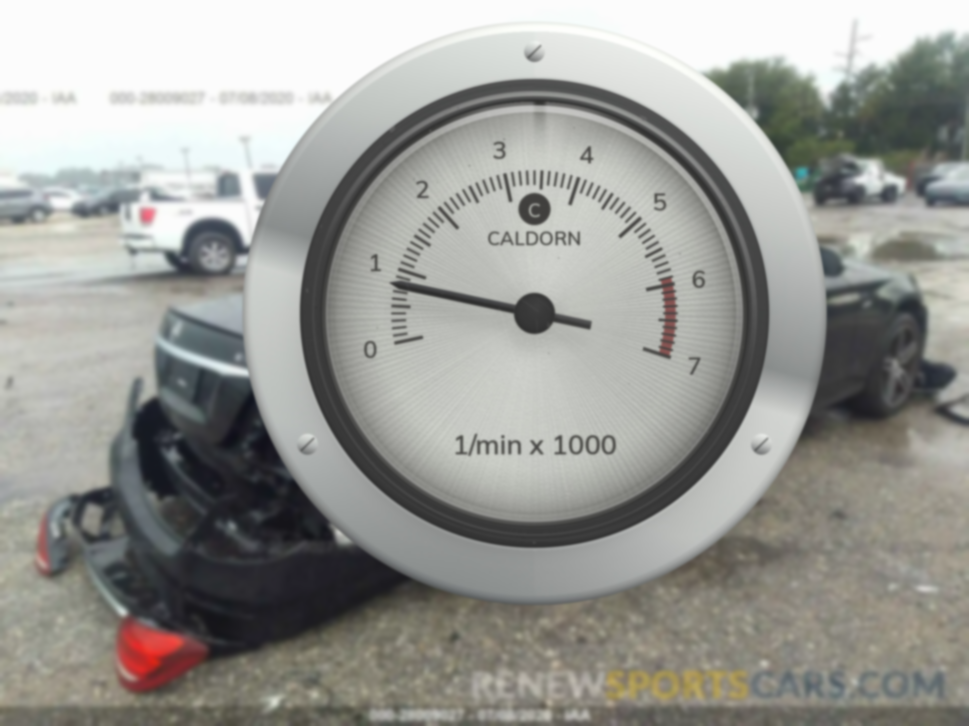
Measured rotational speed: 800 rpm
